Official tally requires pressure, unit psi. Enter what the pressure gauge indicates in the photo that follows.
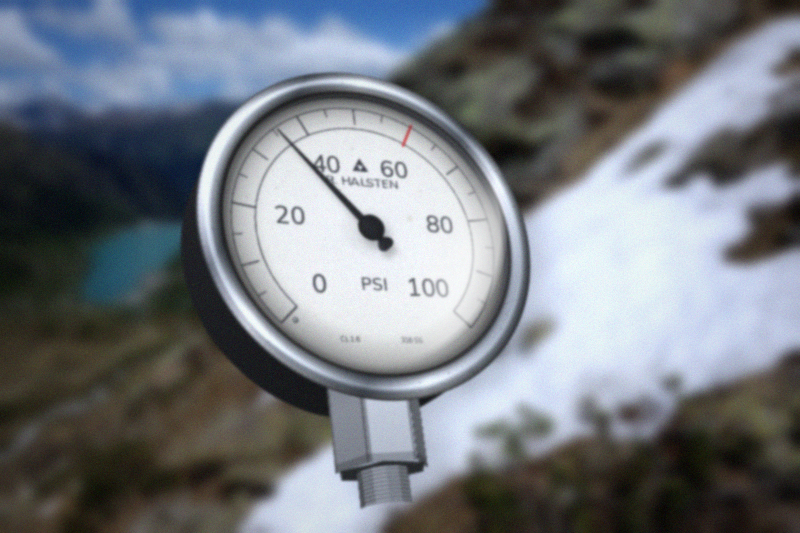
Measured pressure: 35 psi
